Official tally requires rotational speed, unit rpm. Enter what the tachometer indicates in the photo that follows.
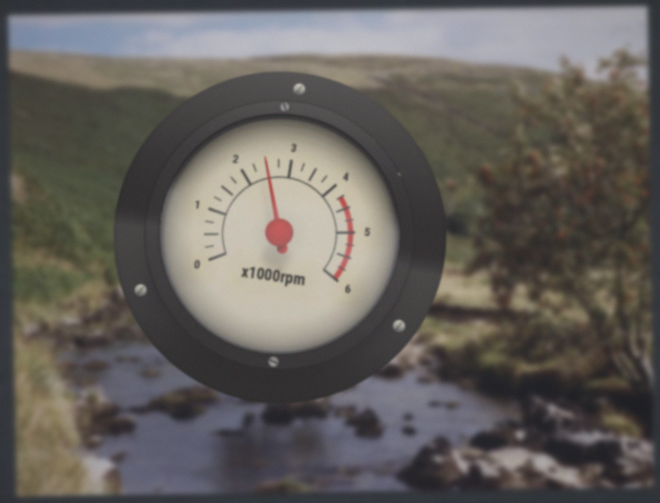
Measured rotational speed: 2500 rpm
